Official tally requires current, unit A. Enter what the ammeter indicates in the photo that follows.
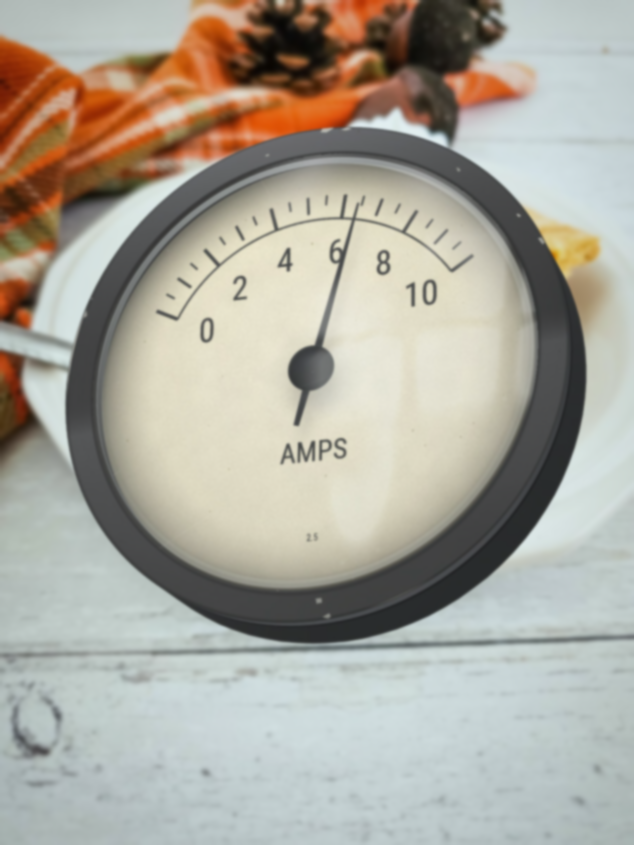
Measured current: 6.5 A
